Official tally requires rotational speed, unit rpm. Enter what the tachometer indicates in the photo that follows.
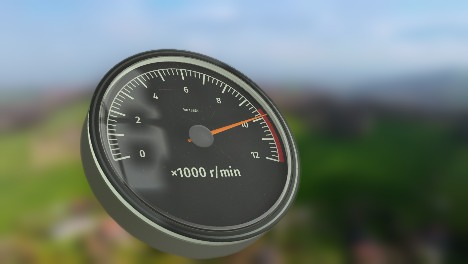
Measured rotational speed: 10000 rpm
